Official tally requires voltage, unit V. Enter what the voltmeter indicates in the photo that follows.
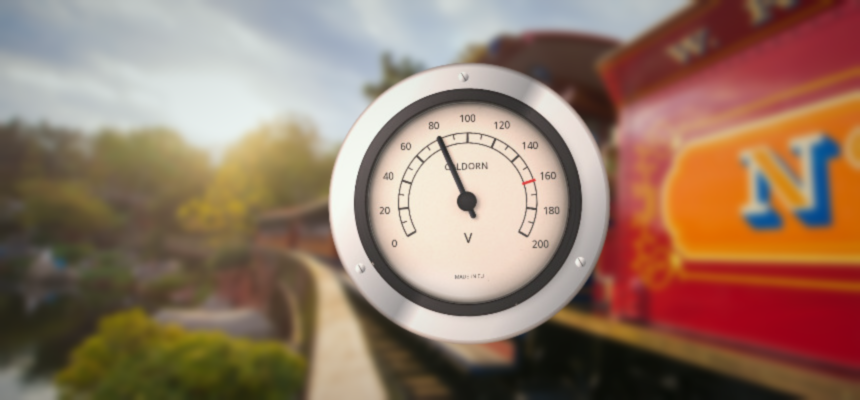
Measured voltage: 80 V
